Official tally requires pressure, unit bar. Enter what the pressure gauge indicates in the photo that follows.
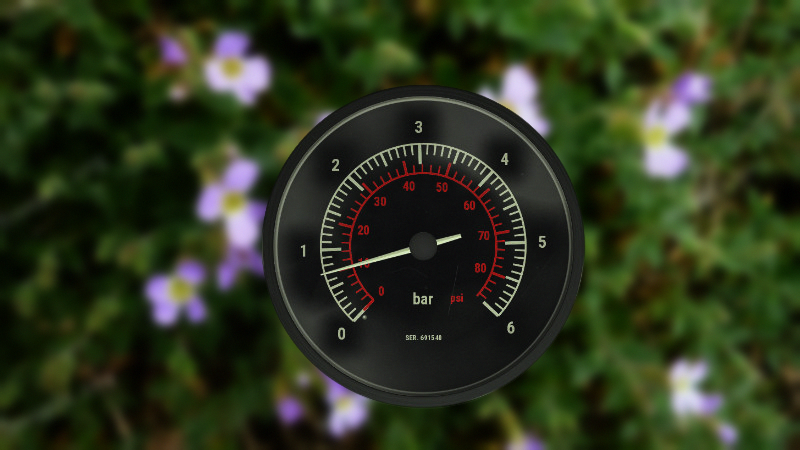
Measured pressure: 0.7 bar
